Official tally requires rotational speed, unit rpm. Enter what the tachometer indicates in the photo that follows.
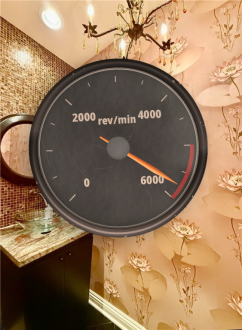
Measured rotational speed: 5750 rpm
